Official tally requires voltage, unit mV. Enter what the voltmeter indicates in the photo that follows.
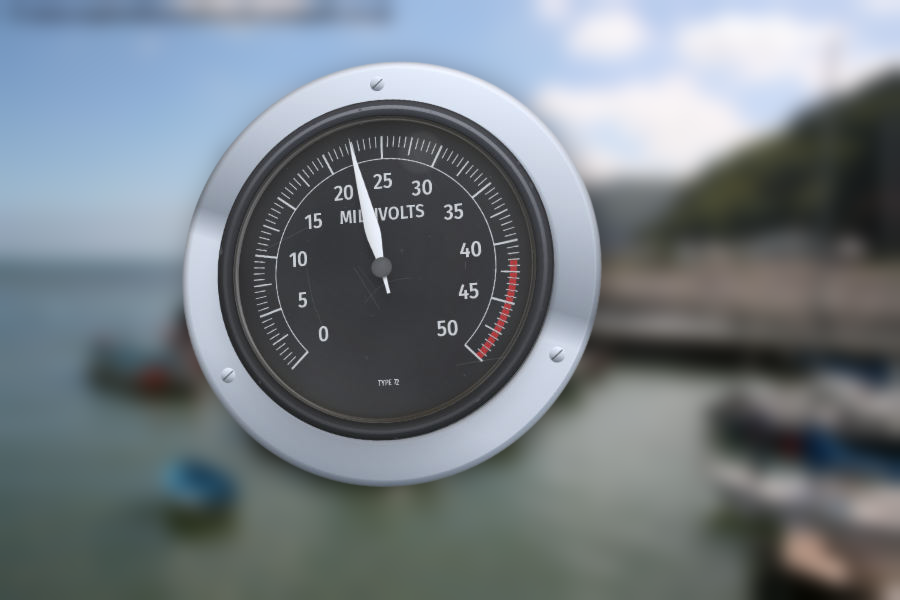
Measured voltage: 22.5 mV
